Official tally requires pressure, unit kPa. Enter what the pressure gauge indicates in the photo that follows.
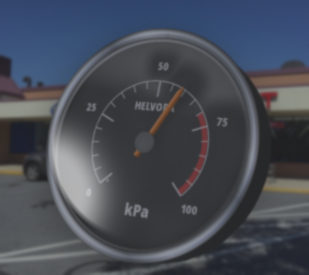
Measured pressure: 60 kPa
